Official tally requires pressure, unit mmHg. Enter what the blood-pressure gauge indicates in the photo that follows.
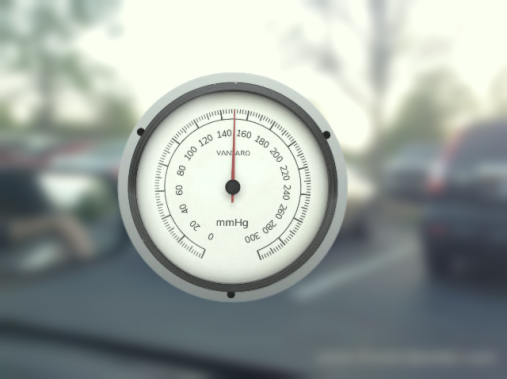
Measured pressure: 150 mmHg
